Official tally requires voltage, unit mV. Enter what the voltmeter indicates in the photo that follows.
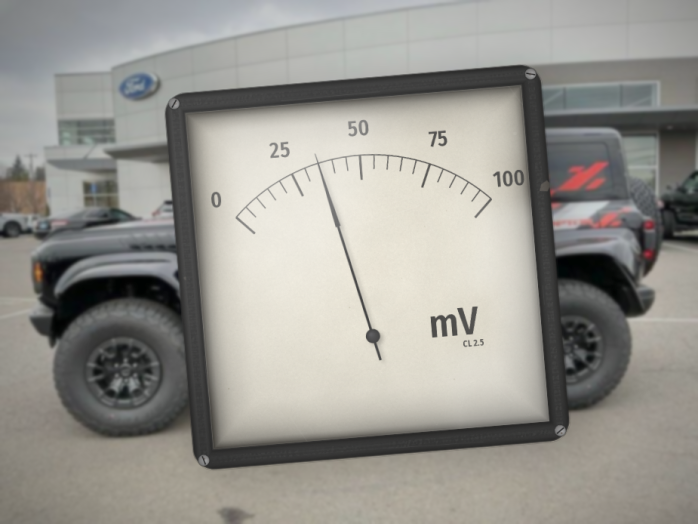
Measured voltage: 35 mV
